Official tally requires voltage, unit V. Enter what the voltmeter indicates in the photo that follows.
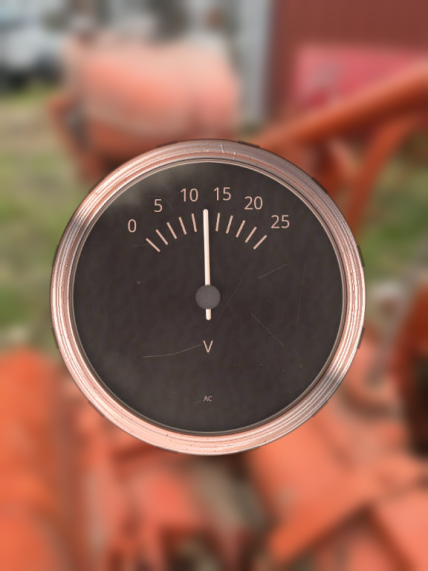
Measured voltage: 12.5 V
